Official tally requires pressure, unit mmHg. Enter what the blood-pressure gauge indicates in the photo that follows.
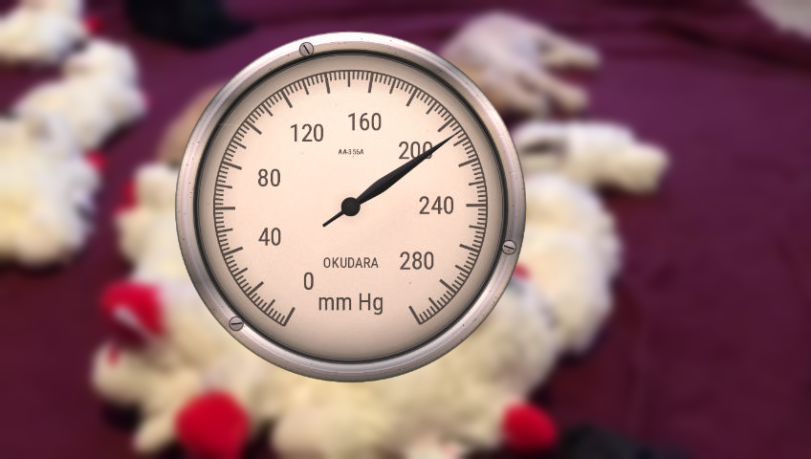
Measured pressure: 206 mmHg
